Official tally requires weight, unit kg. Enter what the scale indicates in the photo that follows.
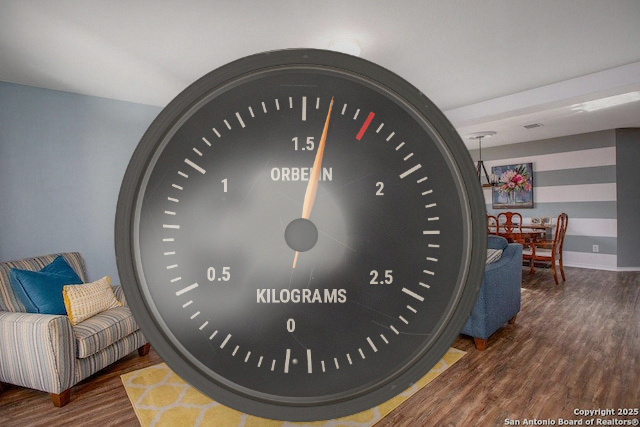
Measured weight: 1.6 kg
